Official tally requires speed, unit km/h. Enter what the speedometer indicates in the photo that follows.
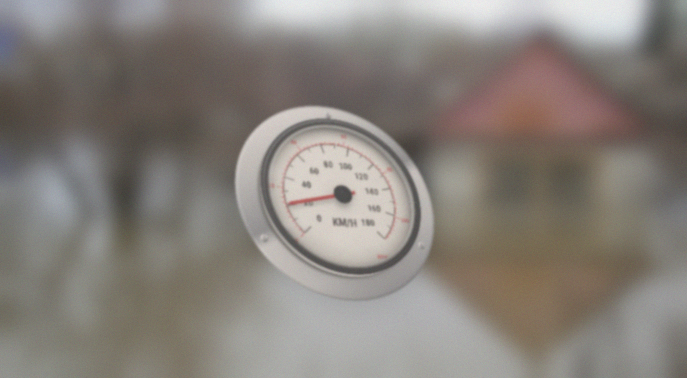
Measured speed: 20 km/h
